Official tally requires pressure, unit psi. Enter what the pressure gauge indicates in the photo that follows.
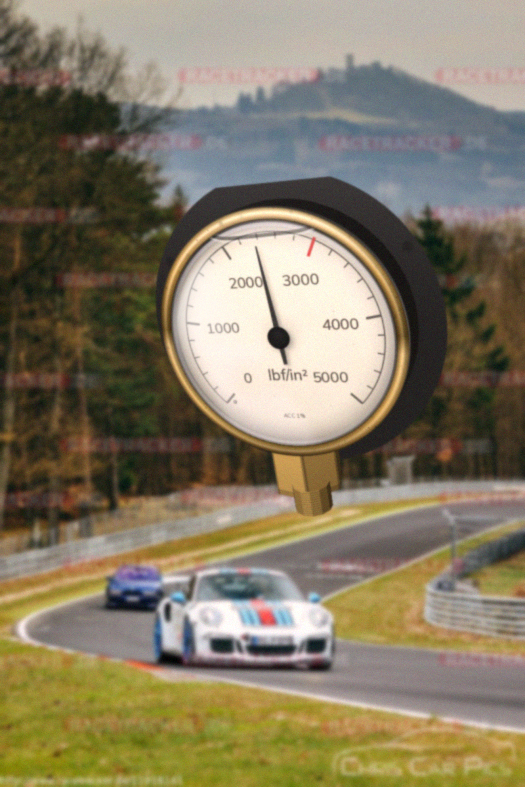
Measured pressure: 2400 psi
